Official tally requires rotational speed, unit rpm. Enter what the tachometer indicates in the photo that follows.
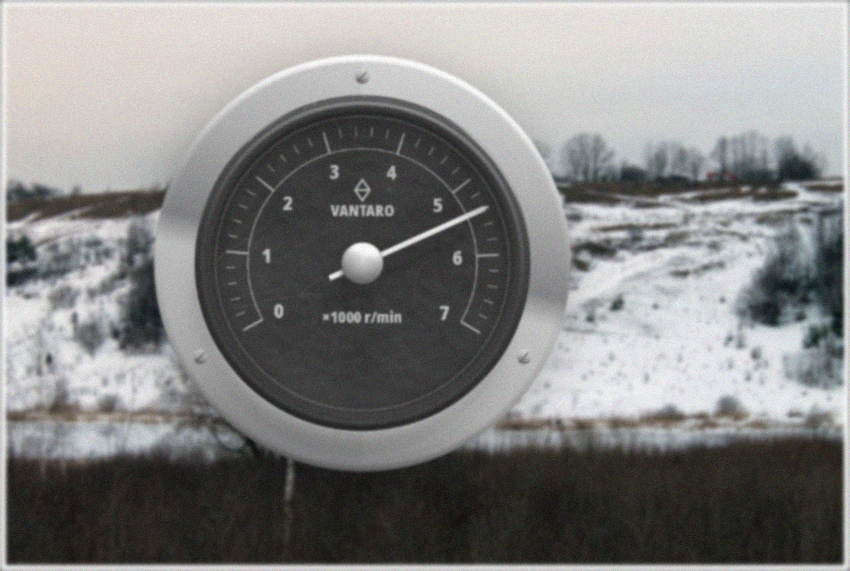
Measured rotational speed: 5400 rpm
